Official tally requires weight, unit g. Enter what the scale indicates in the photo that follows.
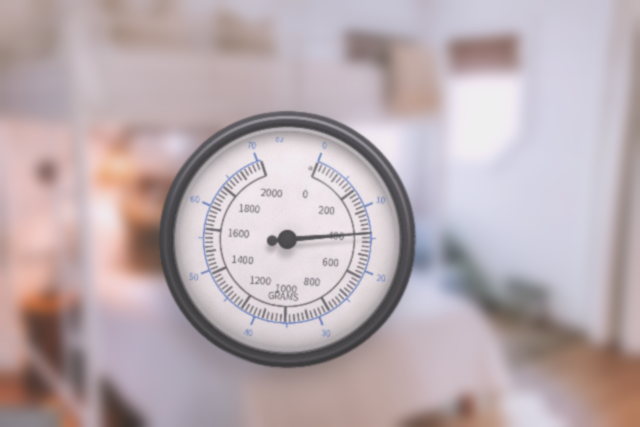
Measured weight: 400 g
